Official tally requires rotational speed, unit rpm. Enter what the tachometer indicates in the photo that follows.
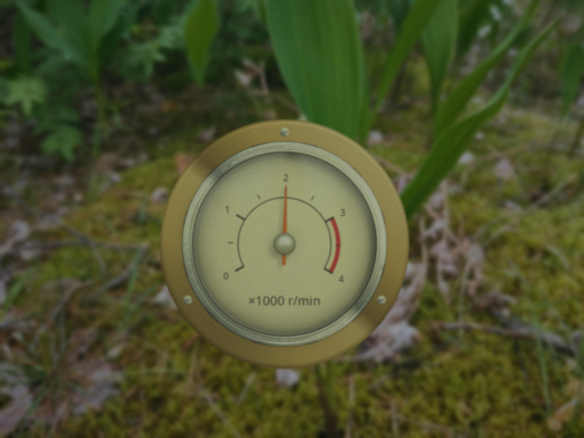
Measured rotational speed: 2000 rpm
